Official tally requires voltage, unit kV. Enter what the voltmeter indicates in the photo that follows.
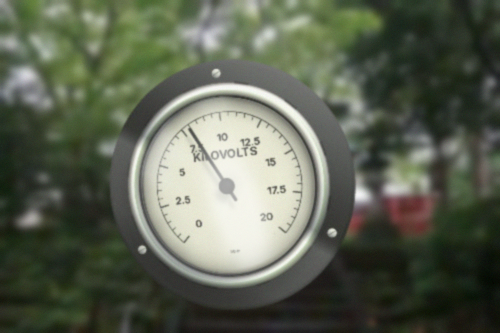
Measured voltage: 8 kV
